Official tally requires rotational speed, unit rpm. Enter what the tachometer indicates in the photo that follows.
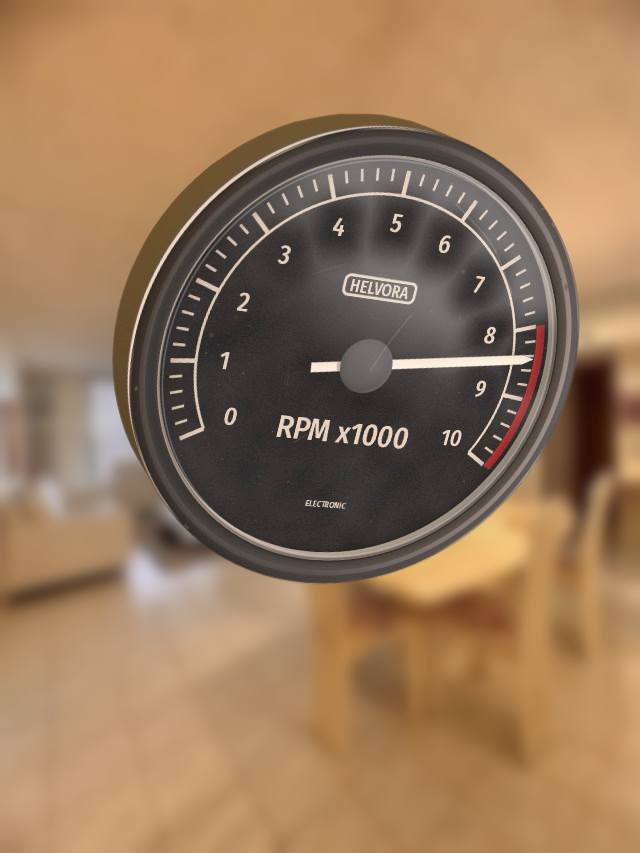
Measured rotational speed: 8400 rpm
